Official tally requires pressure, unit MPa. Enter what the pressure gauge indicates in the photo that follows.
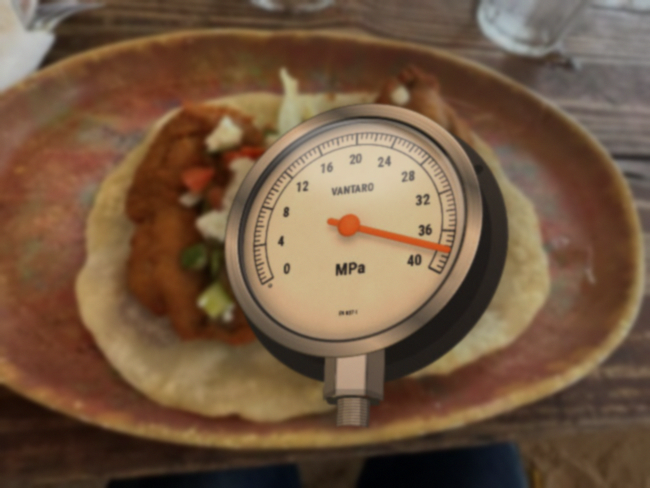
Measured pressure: 38 MPa
